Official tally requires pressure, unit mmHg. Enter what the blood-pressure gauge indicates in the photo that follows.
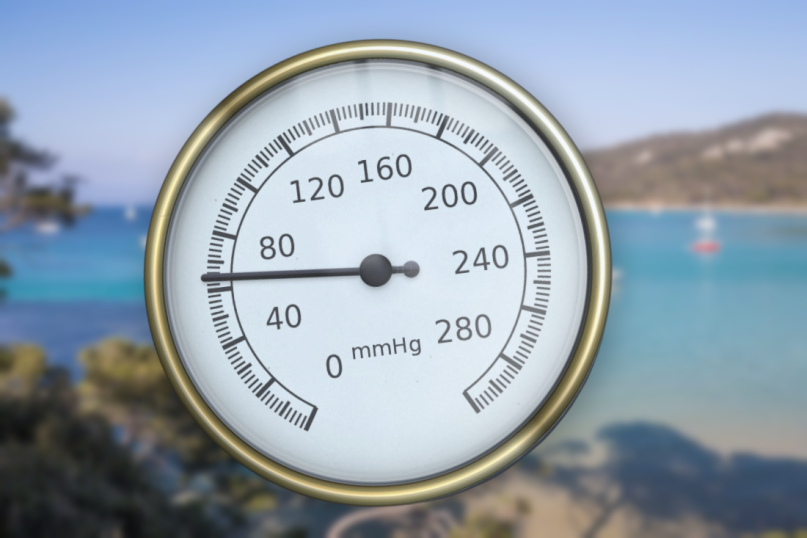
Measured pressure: 64 mmHg
